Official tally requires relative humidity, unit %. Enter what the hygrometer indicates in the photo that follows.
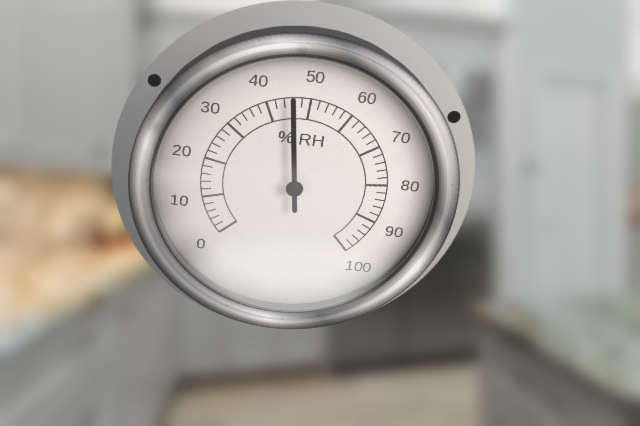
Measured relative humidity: 46 %
